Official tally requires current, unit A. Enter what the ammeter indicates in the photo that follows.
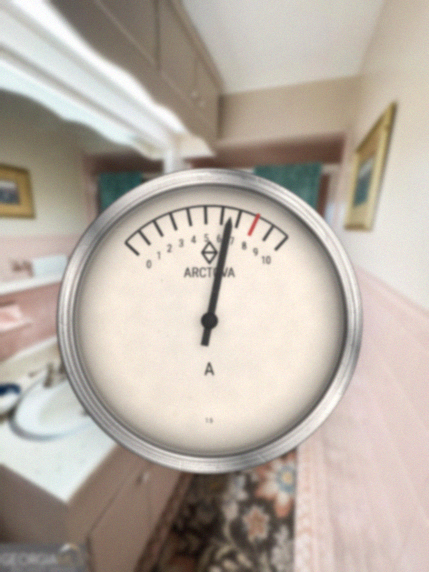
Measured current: 6.5 A
